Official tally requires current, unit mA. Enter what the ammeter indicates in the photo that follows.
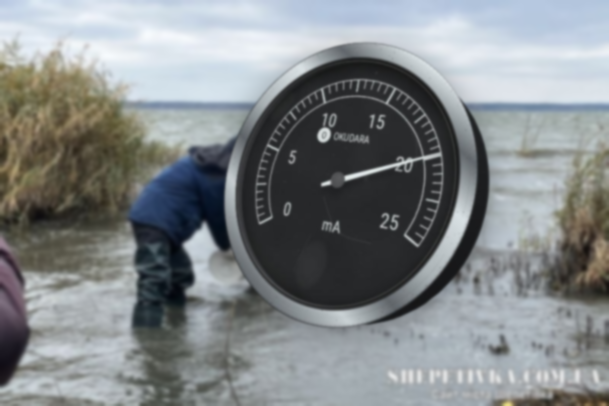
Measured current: 20 mA
